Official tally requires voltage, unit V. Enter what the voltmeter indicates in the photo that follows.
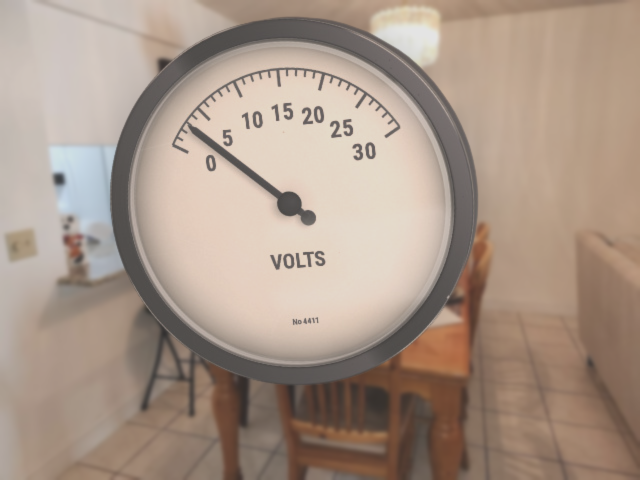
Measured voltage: 3 V
